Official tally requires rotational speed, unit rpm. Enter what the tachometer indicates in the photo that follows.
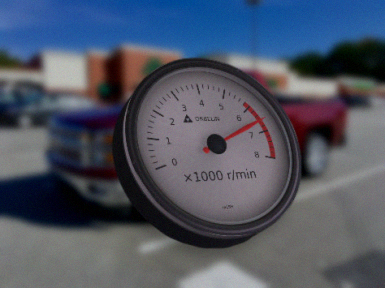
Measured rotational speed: 6600 rpm
